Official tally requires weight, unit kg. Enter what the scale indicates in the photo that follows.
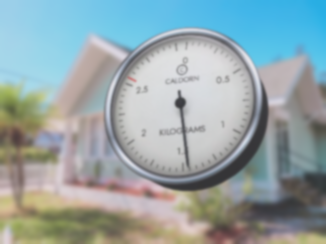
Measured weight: 1.45 kg
